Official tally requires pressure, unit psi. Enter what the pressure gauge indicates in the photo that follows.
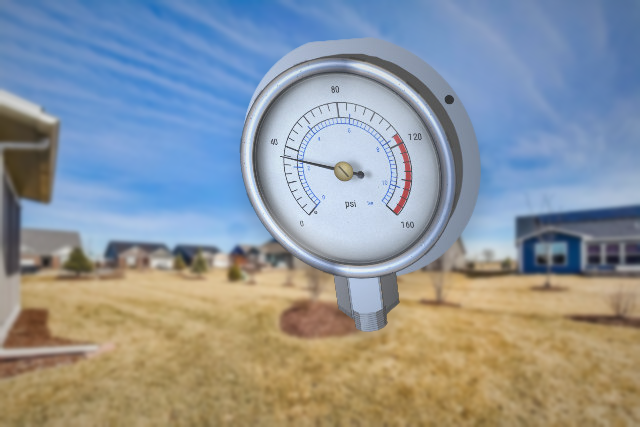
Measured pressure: 35 psi
